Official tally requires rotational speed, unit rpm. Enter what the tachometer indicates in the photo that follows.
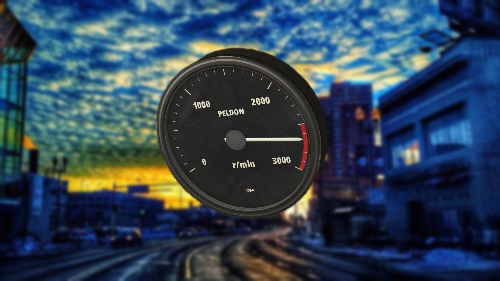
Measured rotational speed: 2650 rpm
